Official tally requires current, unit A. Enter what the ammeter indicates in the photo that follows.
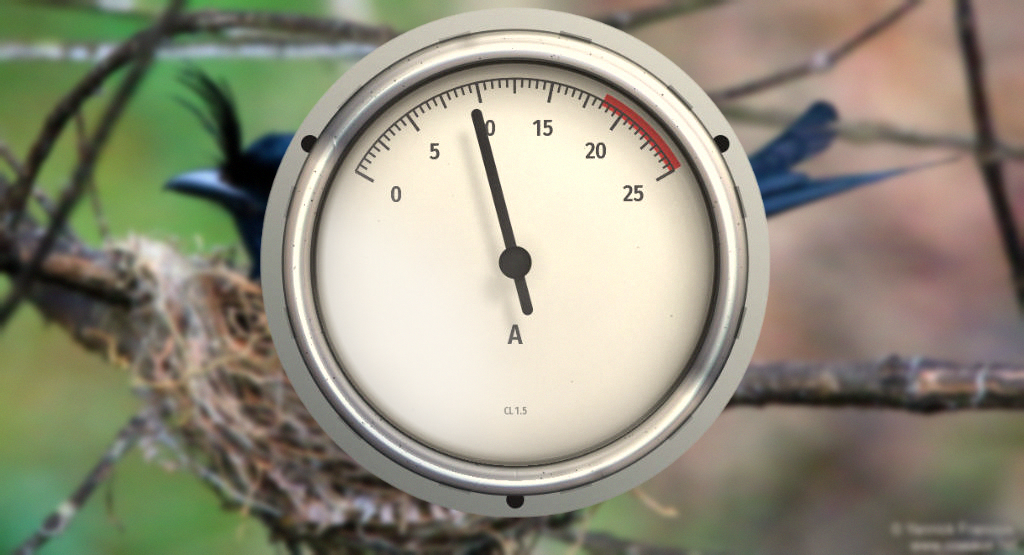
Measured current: 9.5 A
